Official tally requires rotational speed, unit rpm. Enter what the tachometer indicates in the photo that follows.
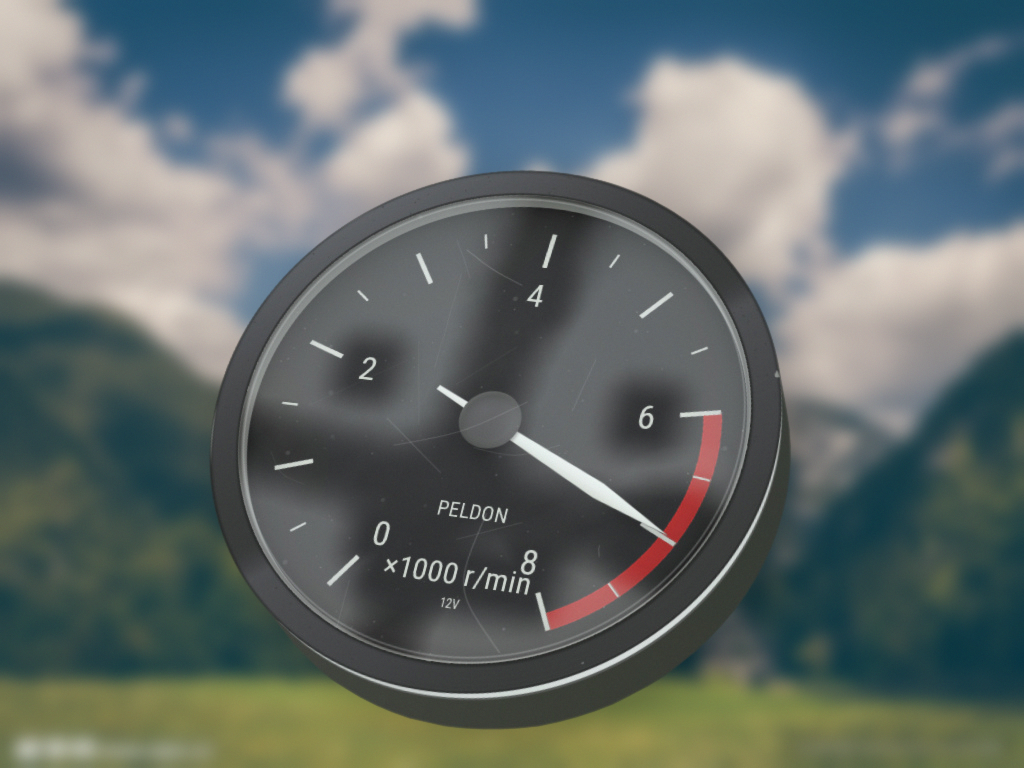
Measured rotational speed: 7000 rpm
